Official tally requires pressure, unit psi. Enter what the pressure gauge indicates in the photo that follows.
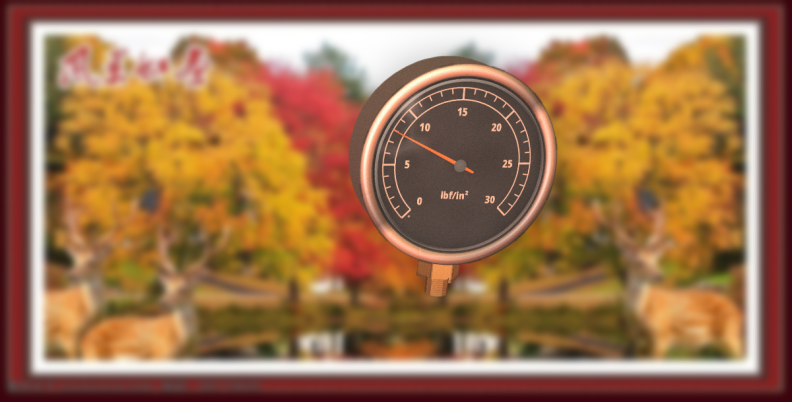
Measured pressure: 8 psi
